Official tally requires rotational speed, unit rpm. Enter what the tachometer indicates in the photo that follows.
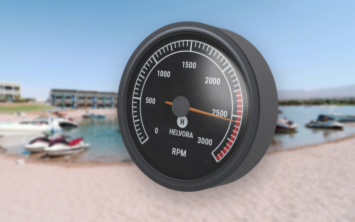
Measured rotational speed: 2550 rpm
